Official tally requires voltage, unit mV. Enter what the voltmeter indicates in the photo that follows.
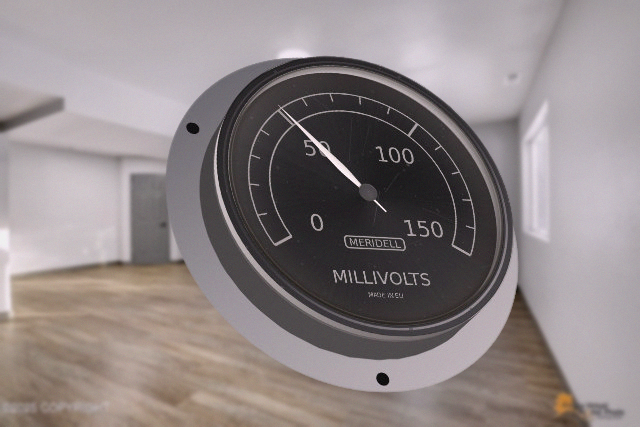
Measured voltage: 50 mV
